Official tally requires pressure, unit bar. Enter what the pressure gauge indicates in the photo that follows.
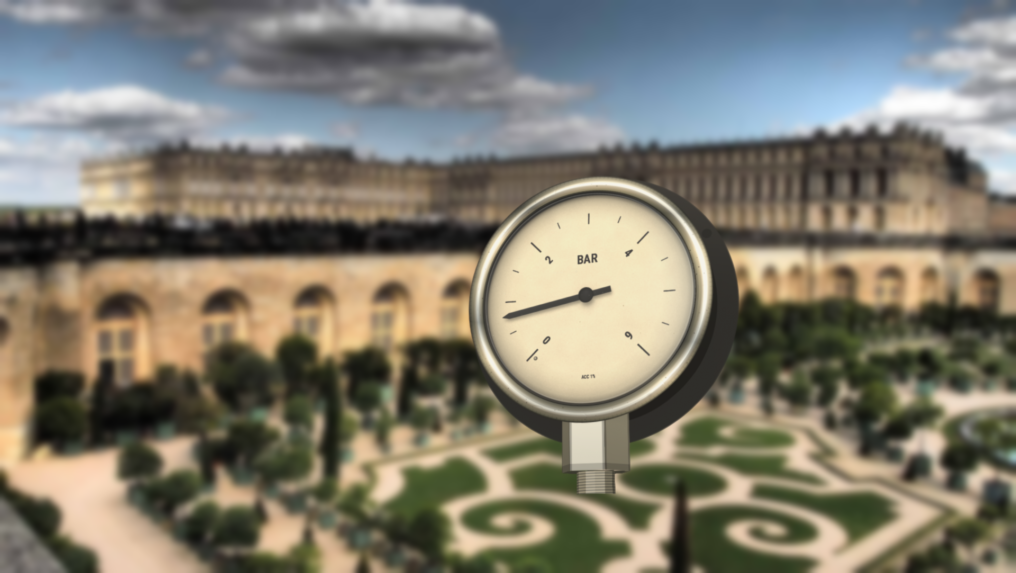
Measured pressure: 0.75 bar
